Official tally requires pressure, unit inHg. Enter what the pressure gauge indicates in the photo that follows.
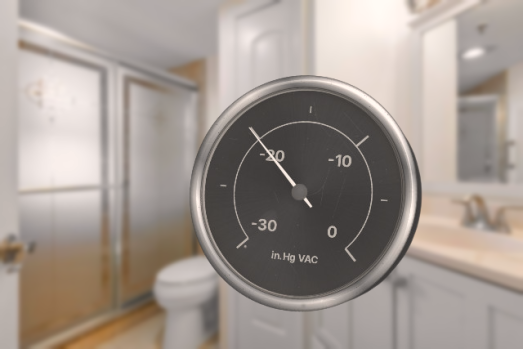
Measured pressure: -20 inHg
